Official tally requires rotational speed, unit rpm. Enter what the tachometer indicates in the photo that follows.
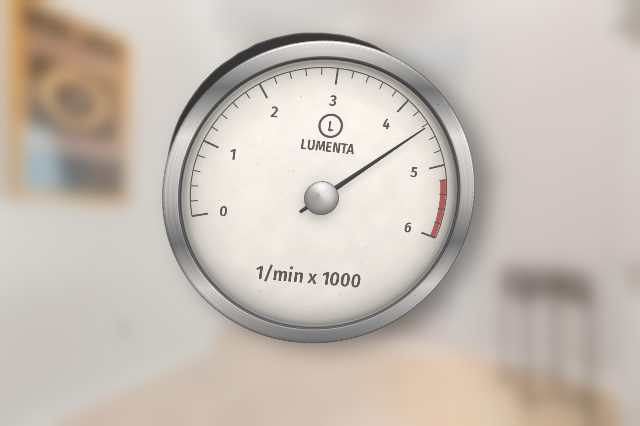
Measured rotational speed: 4400 rpm
